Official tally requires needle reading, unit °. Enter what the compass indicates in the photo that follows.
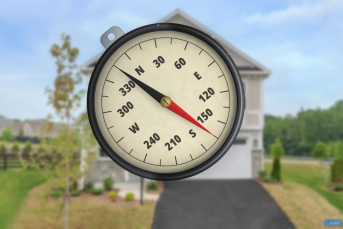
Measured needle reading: 165 °
